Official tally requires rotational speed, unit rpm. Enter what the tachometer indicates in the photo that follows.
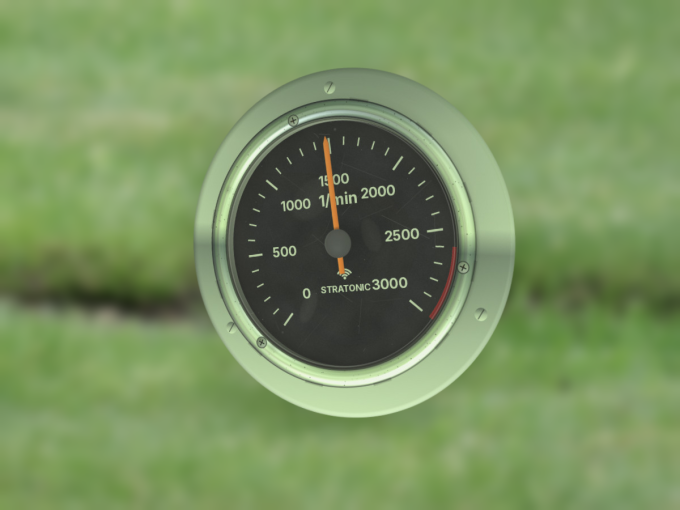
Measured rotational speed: 1500 rpm
